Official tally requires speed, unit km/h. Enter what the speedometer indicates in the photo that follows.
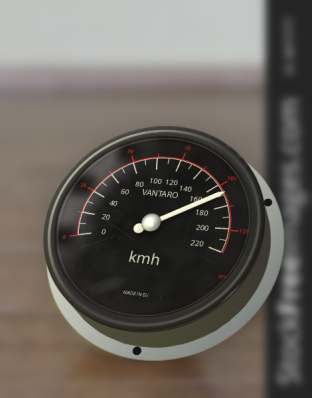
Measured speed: 170 km/h
